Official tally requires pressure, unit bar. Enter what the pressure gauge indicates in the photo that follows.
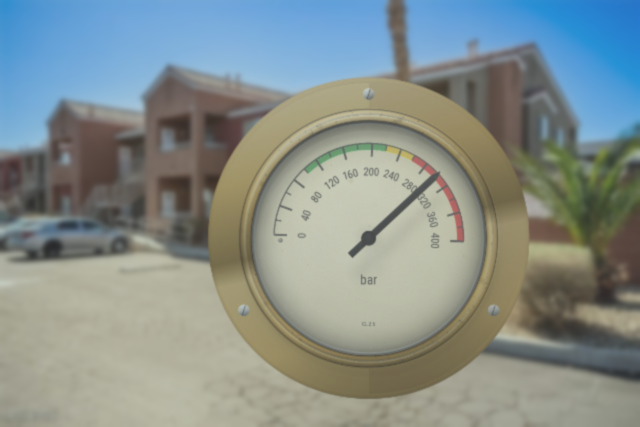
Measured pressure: 300 bar
